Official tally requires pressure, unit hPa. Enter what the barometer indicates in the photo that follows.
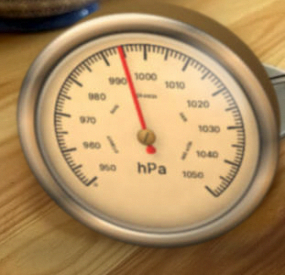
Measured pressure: 995 hPa
